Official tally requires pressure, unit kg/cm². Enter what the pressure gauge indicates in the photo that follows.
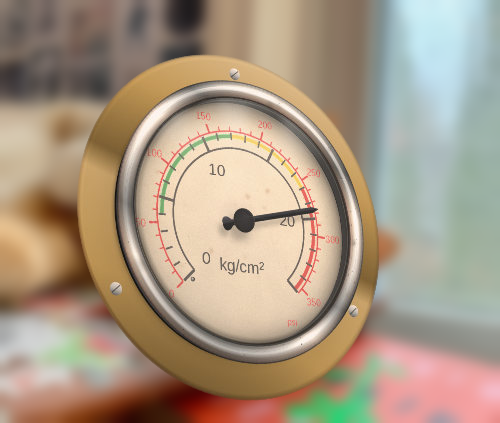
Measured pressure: 19.5 kg/cm²
